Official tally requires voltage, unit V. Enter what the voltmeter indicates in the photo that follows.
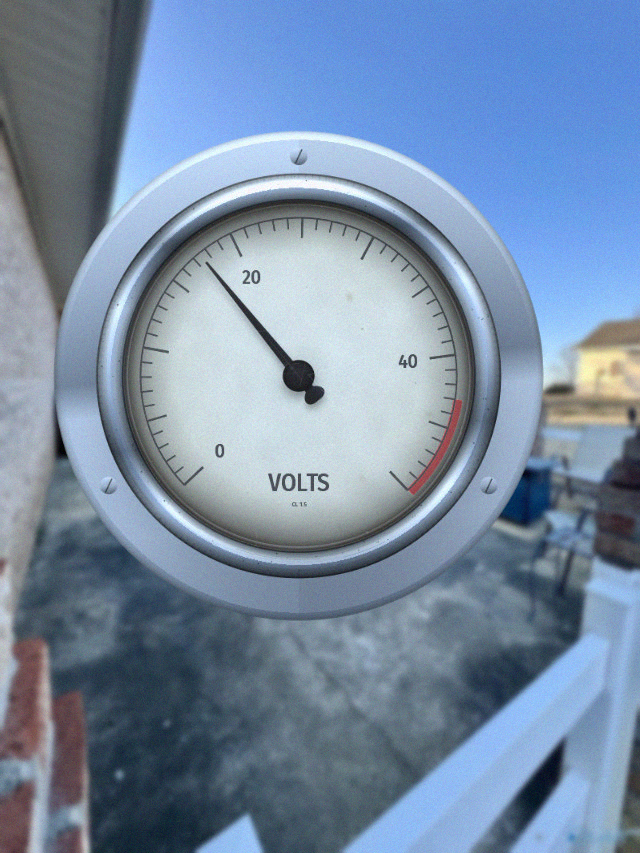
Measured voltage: 17.5 V
